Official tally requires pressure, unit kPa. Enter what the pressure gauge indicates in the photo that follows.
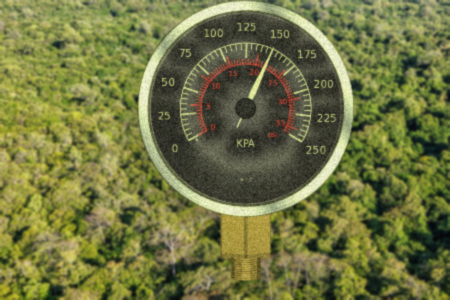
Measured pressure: 150 kPa
